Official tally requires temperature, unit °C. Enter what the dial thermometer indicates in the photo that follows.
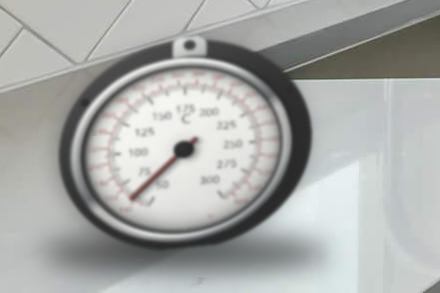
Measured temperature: 62.5 °C
